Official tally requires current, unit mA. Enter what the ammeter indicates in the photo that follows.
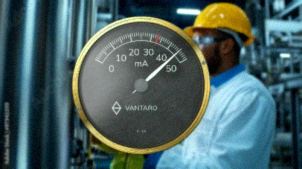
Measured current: 45 mA
